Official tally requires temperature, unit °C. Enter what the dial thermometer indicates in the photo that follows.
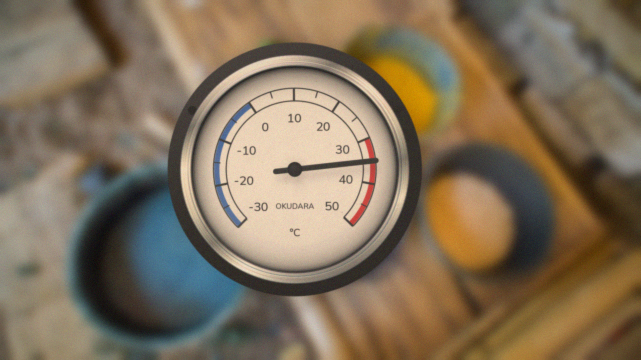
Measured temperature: 35 °C
